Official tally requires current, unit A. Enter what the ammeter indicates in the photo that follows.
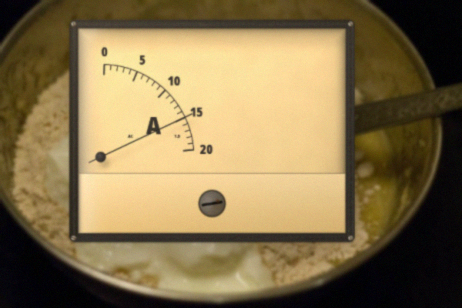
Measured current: 15 A
